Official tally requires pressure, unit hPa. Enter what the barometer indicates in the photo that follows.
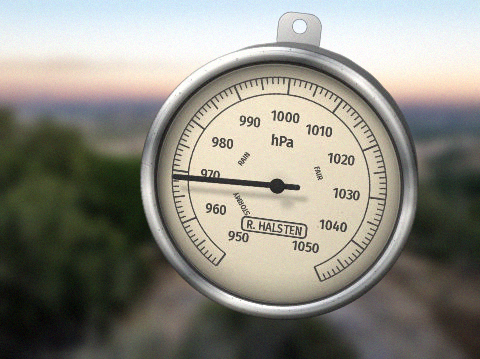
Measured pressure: 969 hPa
